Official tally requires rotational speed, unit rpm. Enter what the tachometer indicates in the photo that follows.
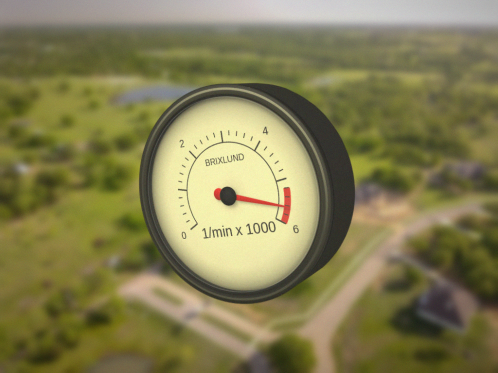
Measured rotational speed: 5600 rpm
